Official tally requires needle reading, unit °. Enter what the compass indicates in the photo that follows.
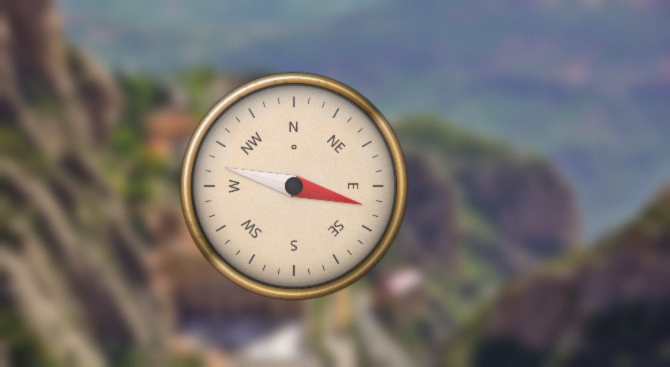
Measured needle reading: 105 °
